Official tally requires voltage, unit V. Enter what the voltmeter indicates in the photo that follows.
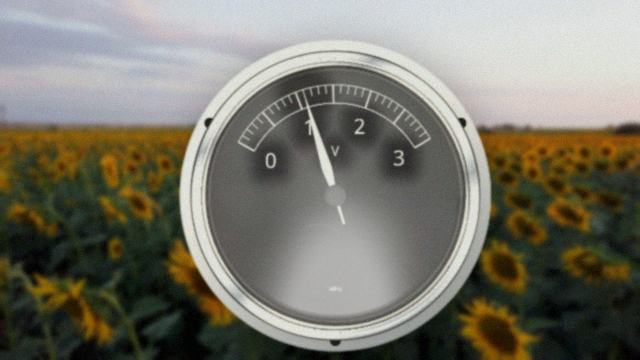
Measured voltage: 1.1 V
